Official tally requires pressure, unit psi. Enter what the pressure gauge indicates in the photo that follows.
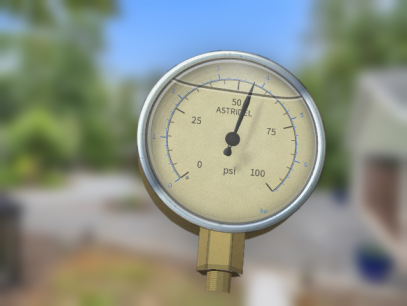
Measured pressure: 55 psi
